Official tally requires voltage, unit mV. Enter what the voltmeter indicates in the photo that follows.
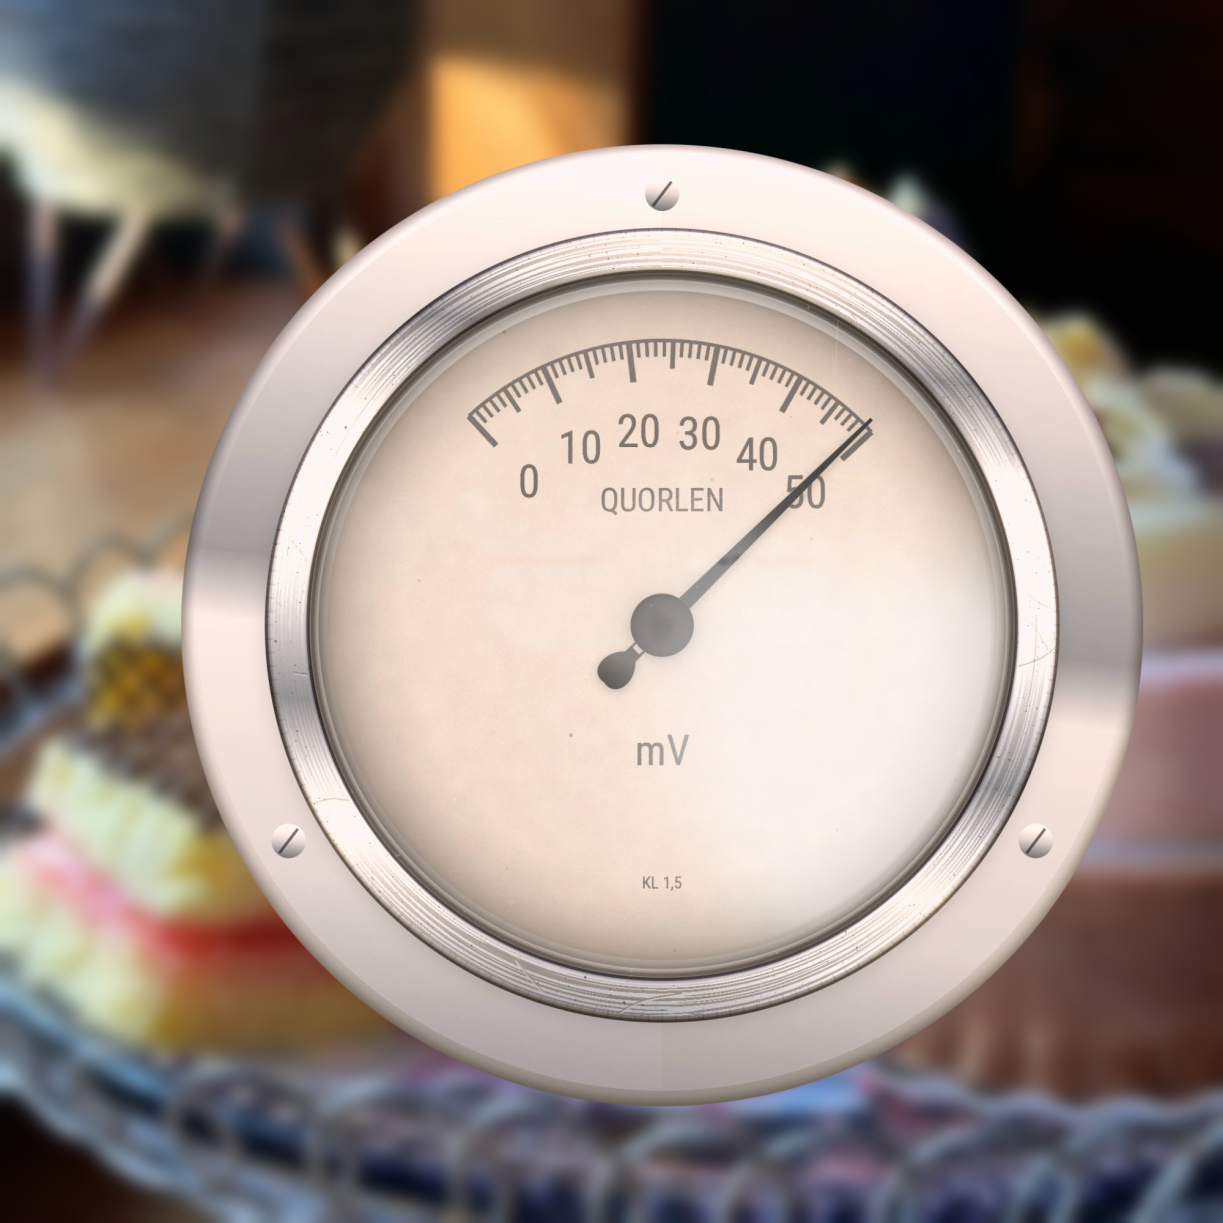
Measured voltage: 49 mV
